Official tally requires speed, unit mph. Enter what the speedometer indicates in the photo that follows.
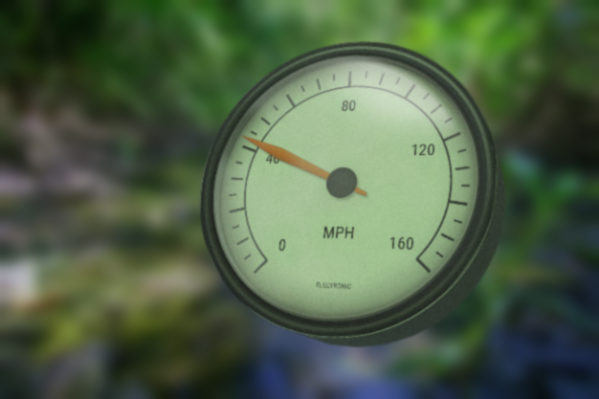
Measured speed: 42.5 mph
